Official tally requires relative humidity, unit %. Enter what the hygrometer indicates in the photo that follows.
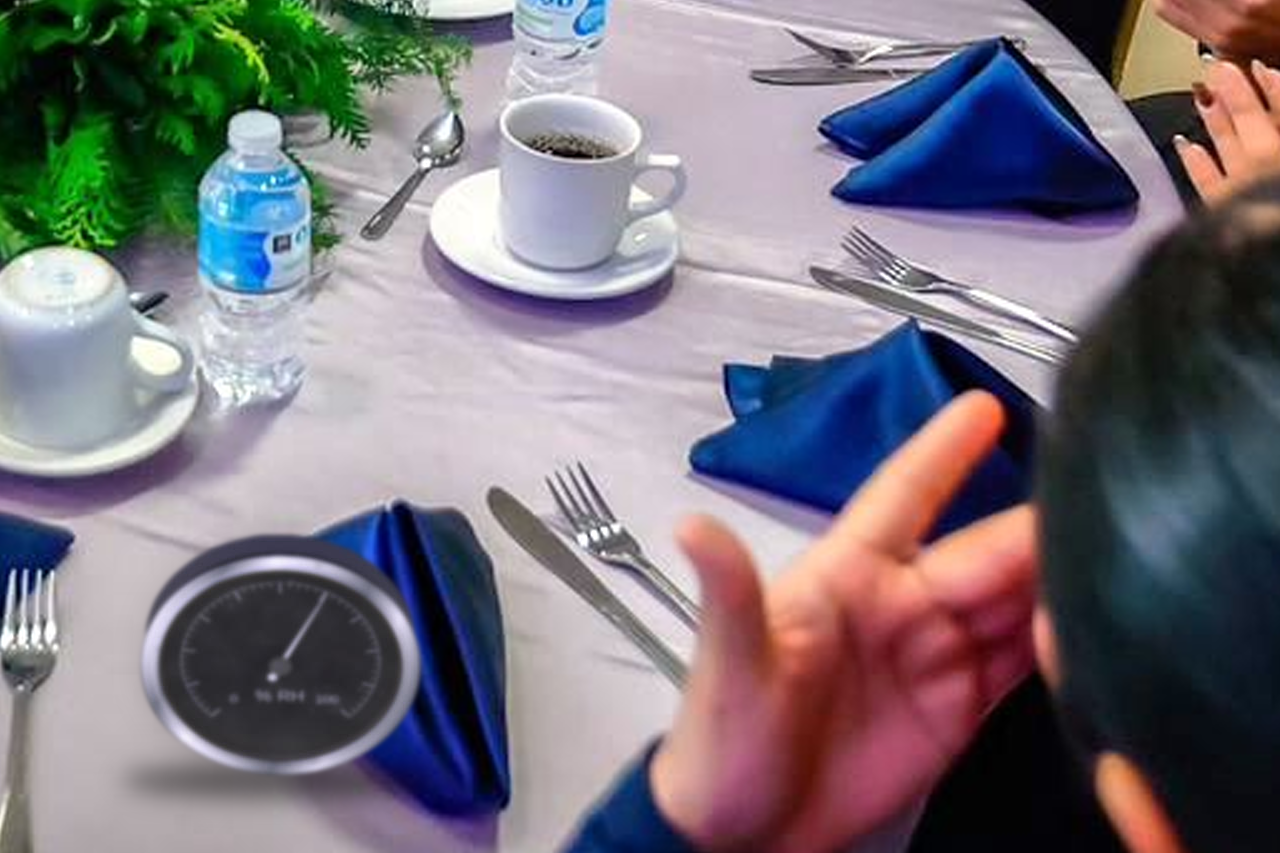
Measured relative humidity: 60 %
